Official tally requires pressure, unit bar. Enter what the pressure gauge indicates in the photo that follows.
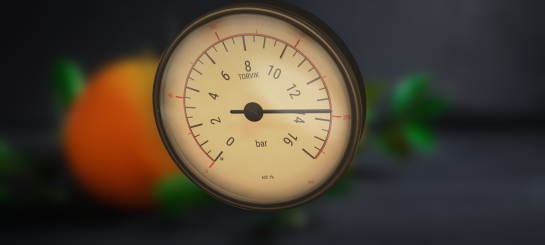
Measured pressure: 13.5 bar
